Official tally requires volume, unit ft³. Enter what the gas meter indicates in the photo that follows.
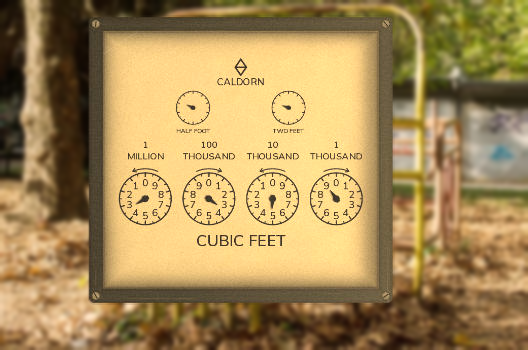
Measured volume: 334900 ft³
